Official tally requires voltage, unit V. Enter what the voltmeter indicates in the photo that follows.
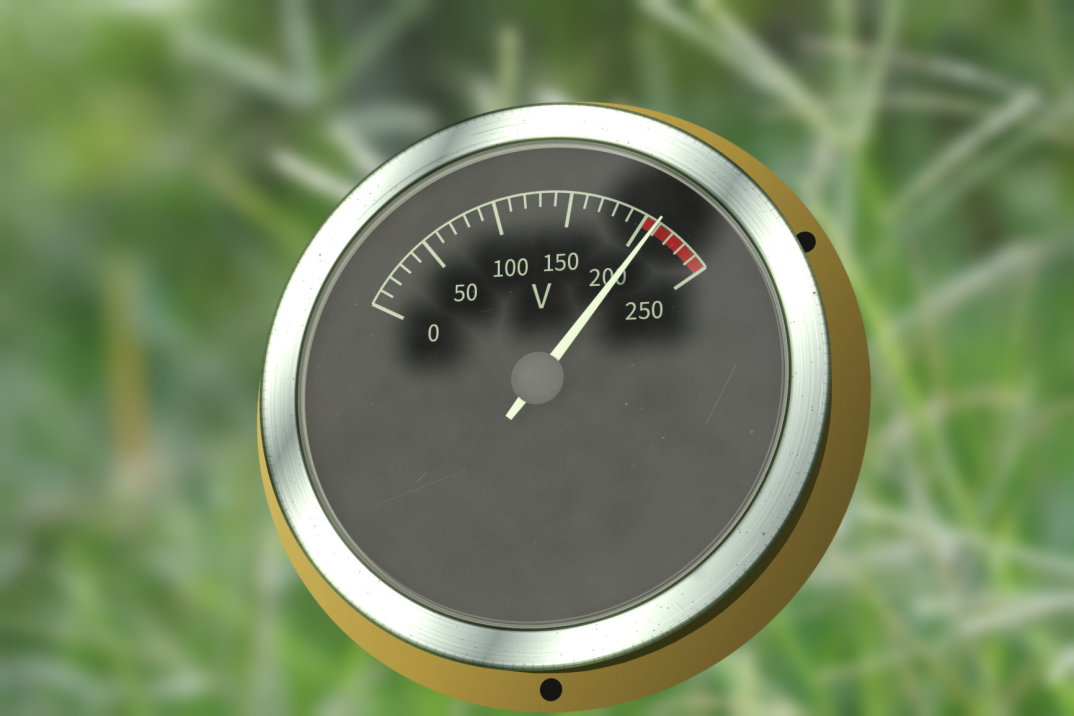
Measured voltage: 210 V
